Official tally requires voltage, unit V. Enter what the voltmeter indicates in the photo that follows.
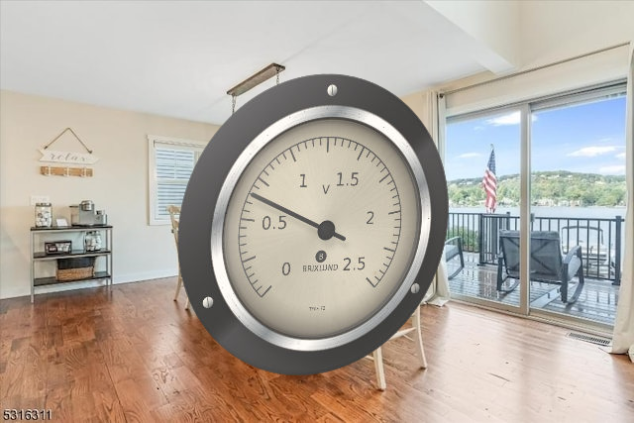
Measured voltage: 0.65 V
